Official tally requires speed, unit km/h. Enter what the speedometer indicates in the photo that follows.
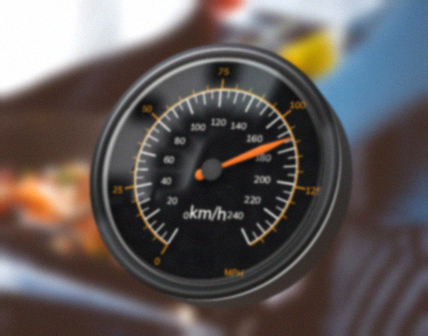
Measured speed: 175 km/h
